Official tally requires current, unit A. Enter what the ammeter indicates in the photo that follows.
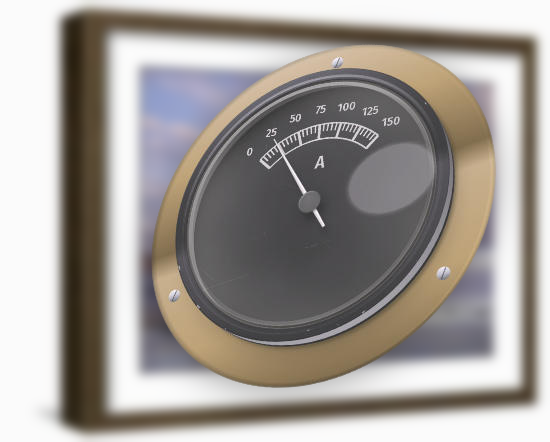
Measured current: 25 A
